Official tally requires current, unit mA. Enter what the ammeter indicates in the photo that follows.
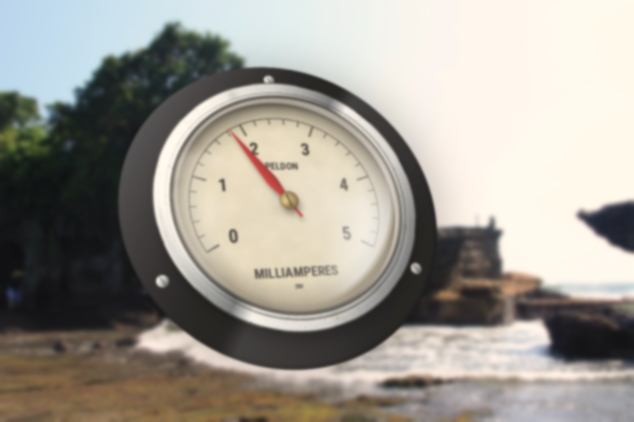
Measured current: 1.8 mA
